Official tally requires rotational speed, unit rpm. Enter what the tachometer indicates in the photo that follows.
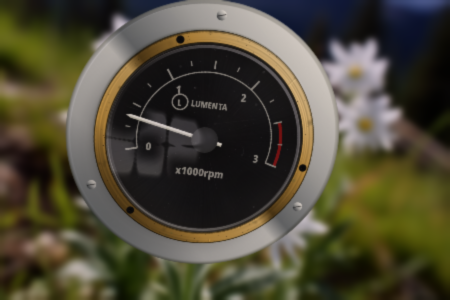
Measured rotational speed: 375 rpm
